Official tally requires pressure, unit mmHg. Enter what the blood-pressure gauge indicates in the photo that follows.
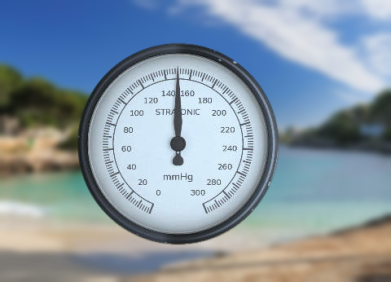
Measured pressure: 150 mmHg
